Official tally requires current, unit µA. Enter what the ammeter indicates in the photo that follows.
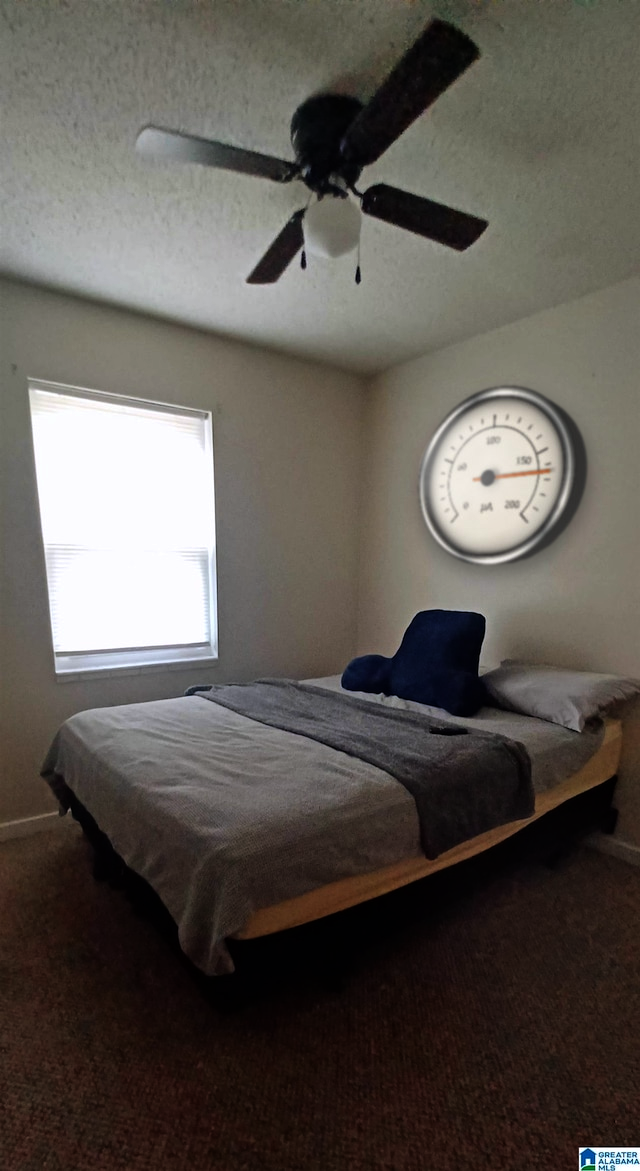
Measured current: 165 µA
